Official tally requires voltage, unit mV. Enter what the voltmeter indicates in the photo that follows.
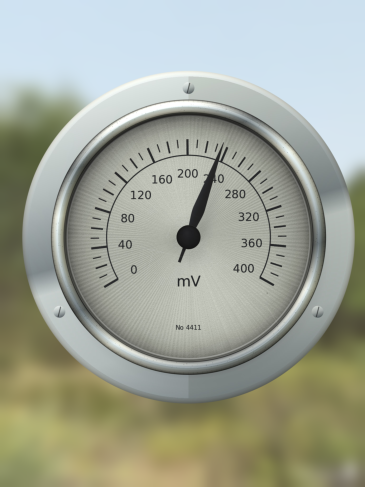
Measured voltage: 235 mV
